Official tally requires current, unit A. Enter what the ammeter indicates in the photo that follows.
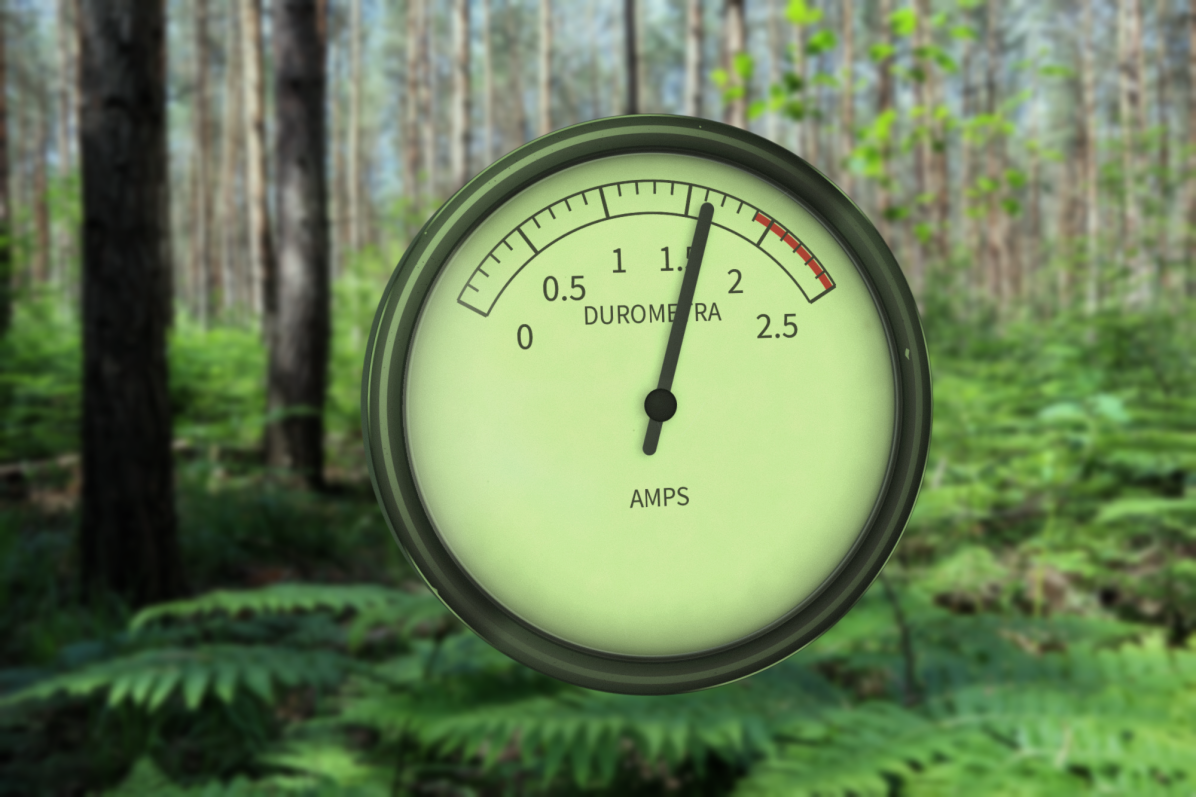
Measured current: 1.6 A
